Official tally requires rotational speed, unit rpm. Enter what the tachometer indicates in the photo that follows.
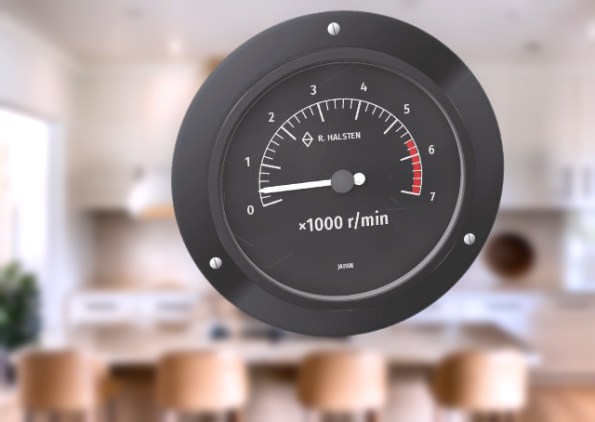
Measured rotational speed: 400 rpm
